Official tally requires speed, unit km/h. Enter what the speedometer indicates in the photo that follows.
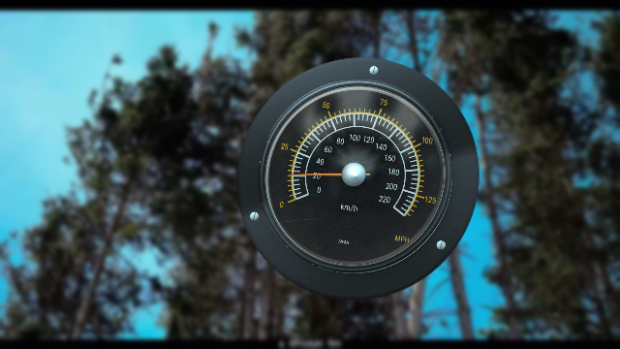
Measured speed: 20 km/h
